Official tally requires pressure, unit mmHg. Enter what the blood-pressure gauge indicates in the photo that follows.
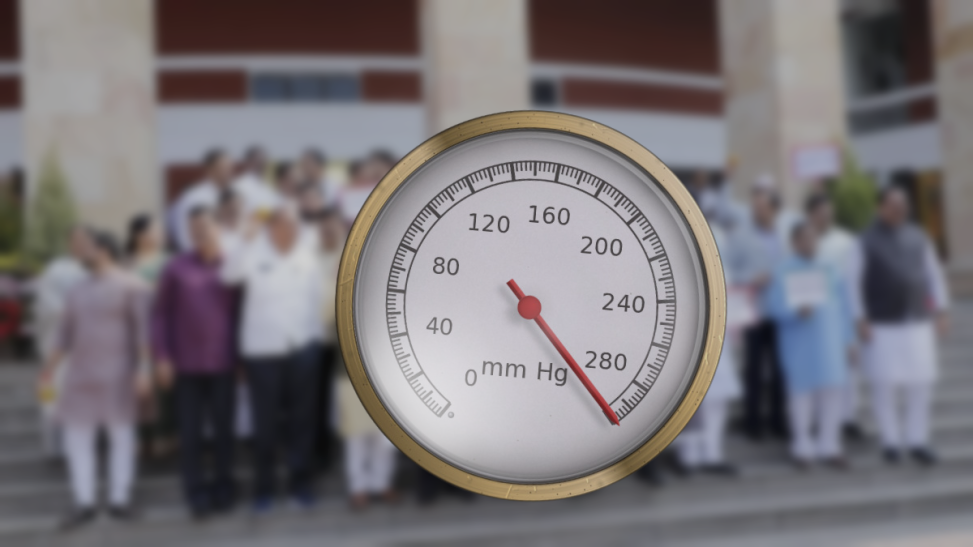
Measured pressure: 298 mmHg
